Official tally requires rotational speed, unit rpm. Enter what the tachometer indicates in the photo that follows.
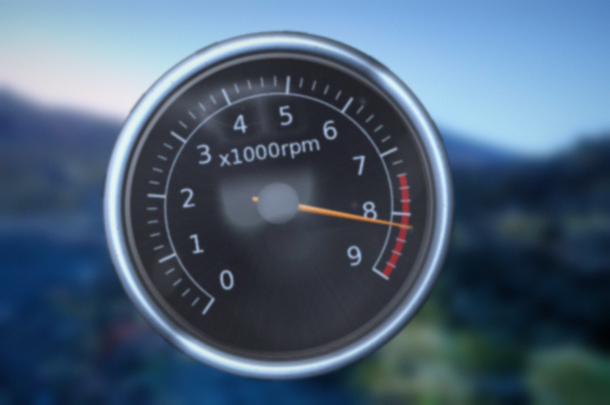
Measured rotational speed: 8200 rpm
